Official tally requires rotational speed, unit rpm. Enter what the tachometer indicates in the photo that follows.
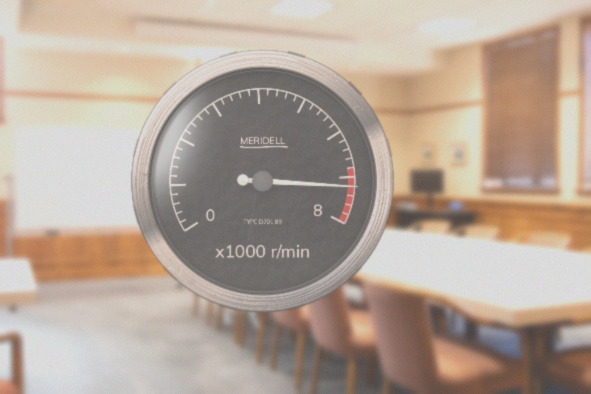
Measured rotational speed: 7200 rpm
